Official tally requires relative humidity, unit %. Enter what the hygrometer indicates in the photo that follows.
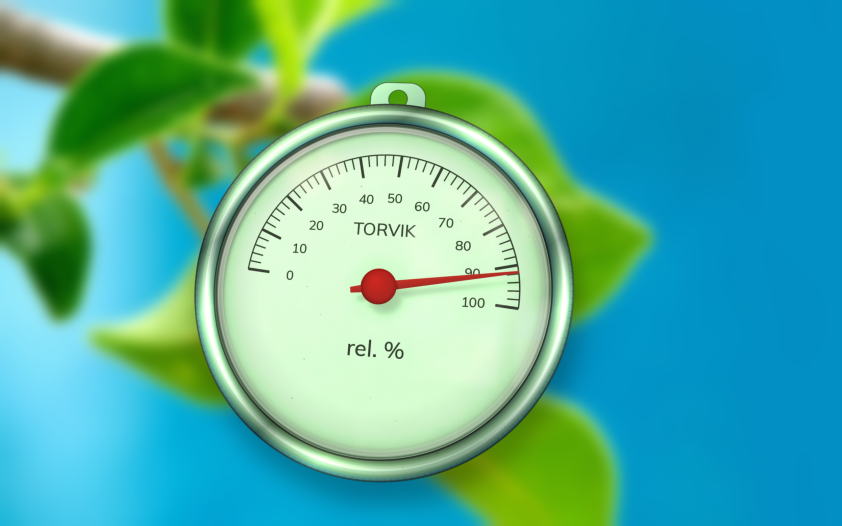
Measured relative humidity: 92 %
